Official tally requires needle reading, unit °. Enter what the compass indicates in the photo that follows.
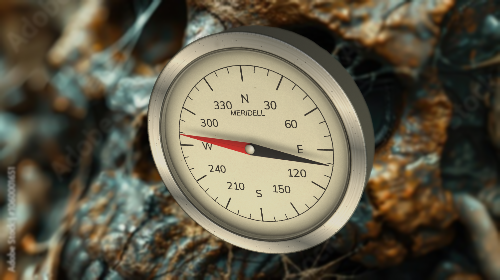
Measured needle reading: 280 °
